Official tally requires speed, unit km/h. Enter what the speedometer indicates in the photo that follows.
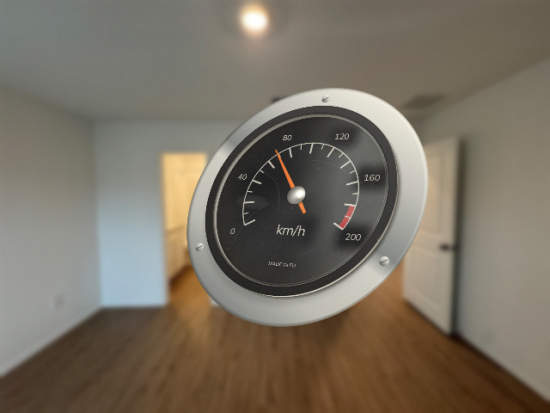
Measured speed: 70 km/h
